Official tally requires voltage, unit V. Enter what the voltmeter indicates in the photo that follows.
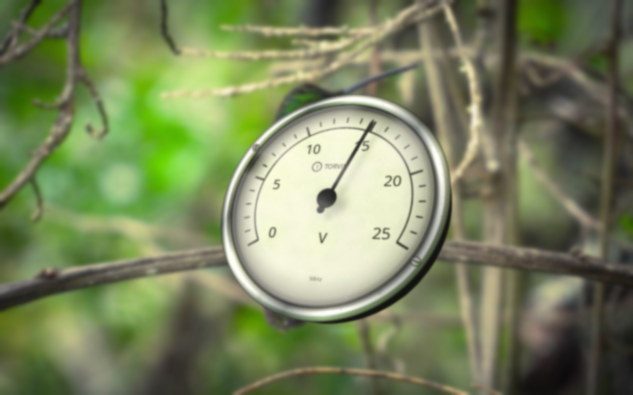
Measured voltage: 15 V
